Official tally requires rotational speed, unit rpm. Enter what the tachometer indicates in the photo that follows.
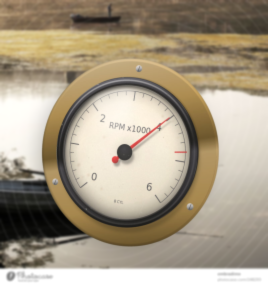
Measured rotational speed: 4000 rpm
